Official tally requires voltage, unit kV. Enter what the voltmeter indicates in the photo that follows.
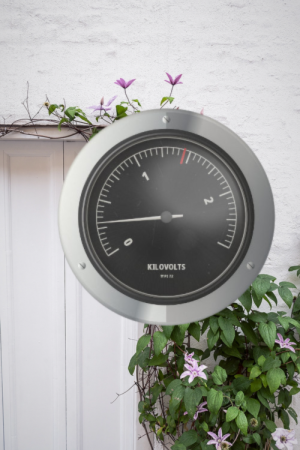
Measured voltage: 0.3 kV
